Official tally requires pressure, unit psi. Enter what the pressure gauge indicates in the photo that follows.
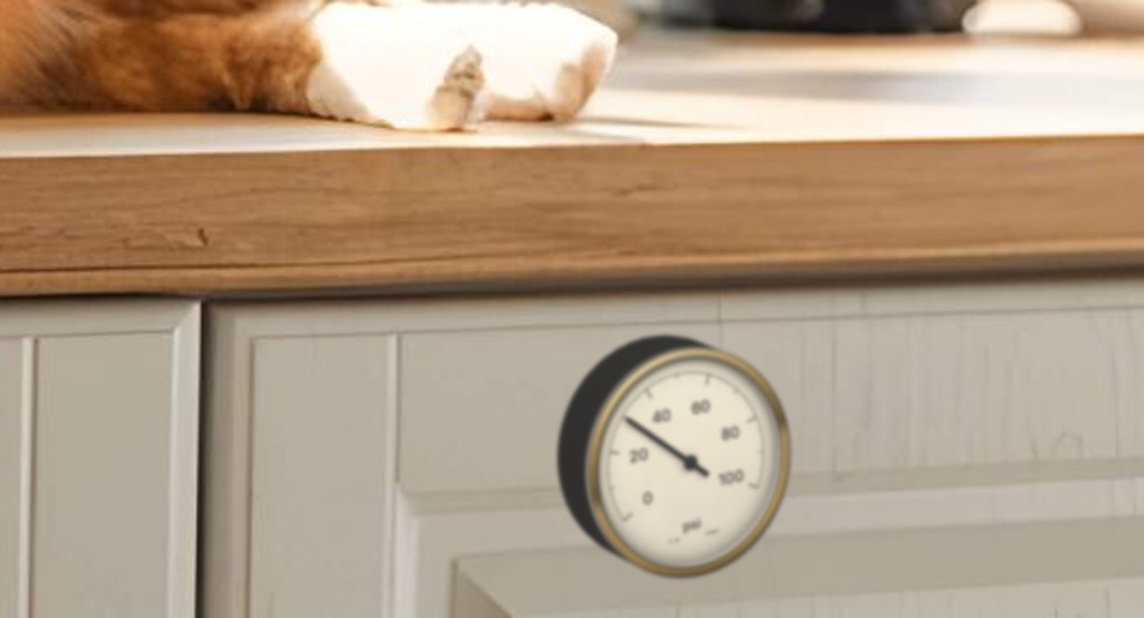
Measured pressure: 30 psi
